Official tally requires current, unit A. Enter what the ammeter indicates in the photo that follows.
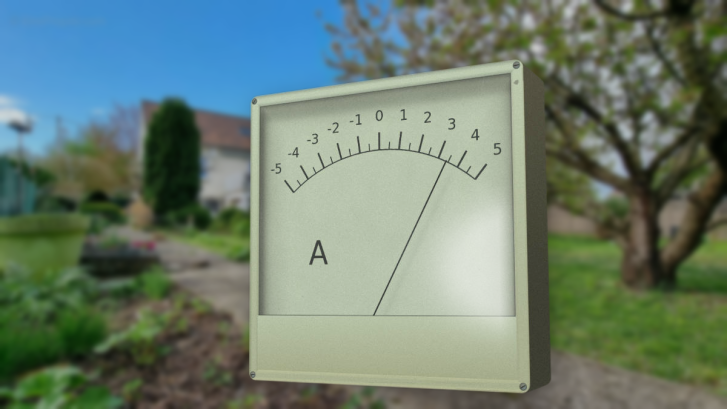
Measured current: 3.5 A
